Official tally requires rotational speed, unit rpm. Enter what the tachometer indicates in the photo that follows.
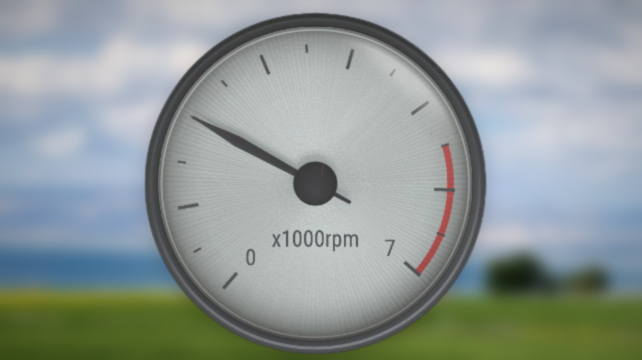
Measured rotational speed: 2000 rpm
